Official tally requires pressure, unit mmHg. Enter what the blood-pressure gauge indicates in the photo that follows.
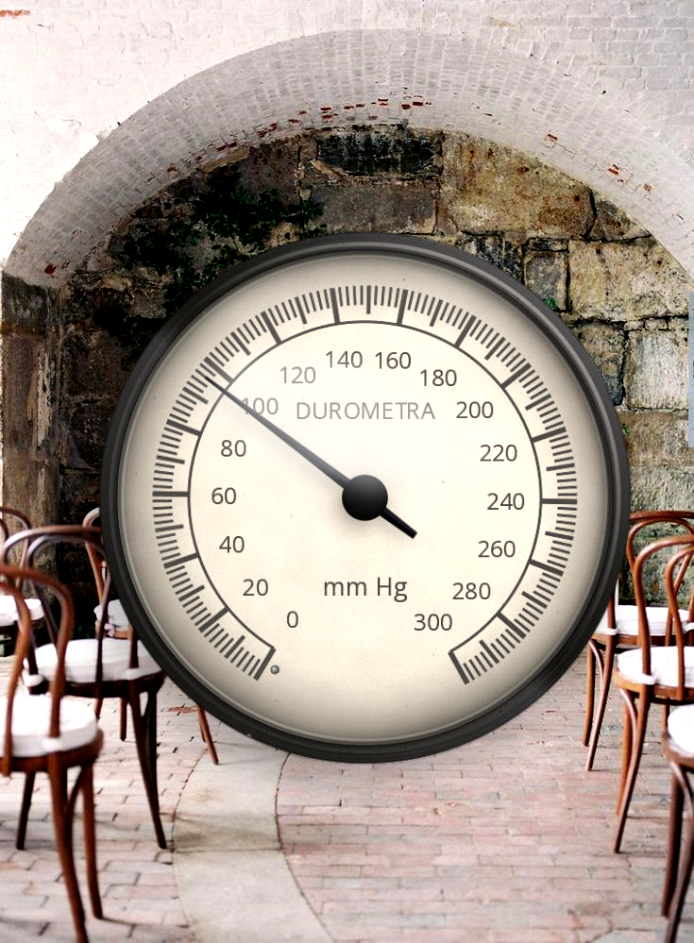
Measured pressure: 96 mmHg
